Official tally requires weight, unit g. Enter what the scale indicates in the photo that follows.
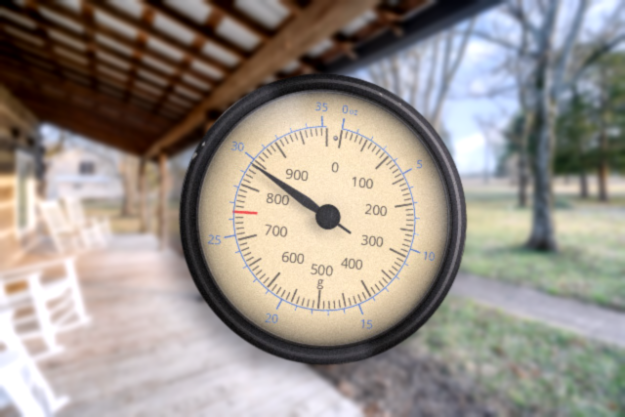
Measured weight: 840 g
